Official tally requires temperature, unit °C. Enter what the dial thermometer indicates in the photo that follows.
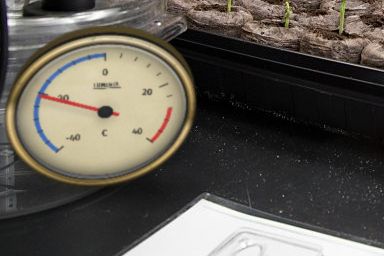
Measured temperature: -20 °C
